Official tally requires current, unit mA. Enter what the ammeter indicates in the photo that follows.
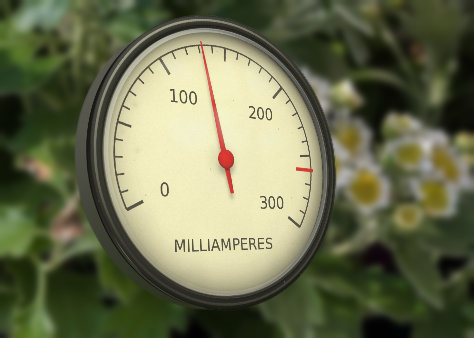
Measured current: 130 mA
